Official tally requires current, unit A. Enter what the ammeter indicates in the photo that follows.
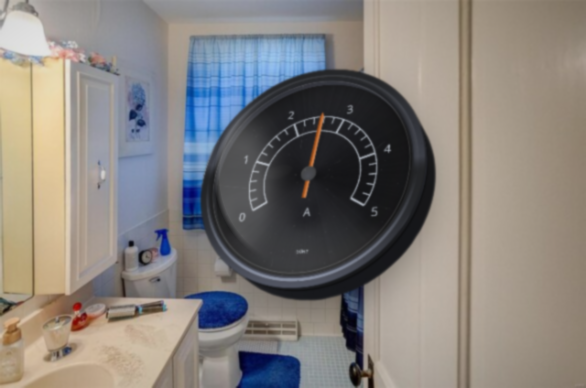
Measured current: 2.6 A
